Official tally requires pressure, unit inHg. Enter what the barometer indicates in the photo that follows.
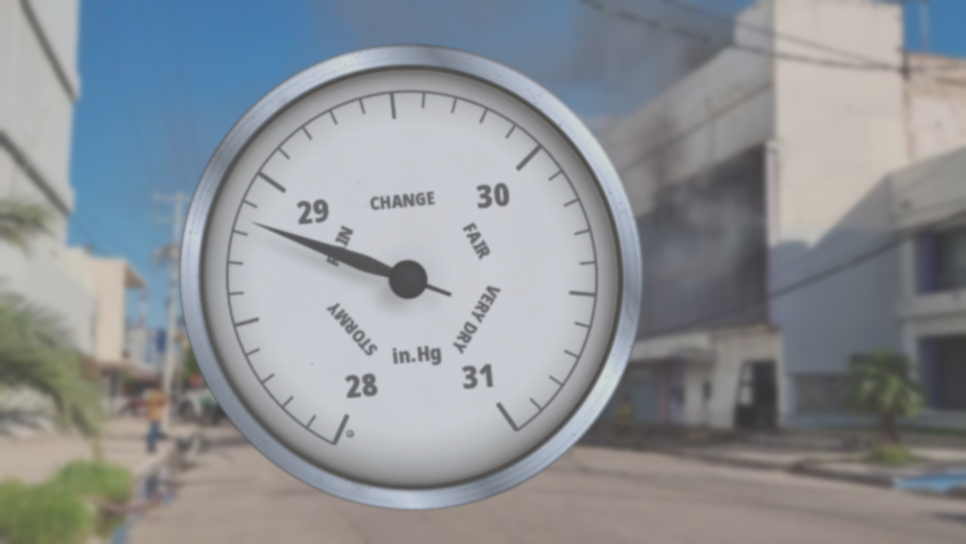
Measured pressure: 28.85 inHg
